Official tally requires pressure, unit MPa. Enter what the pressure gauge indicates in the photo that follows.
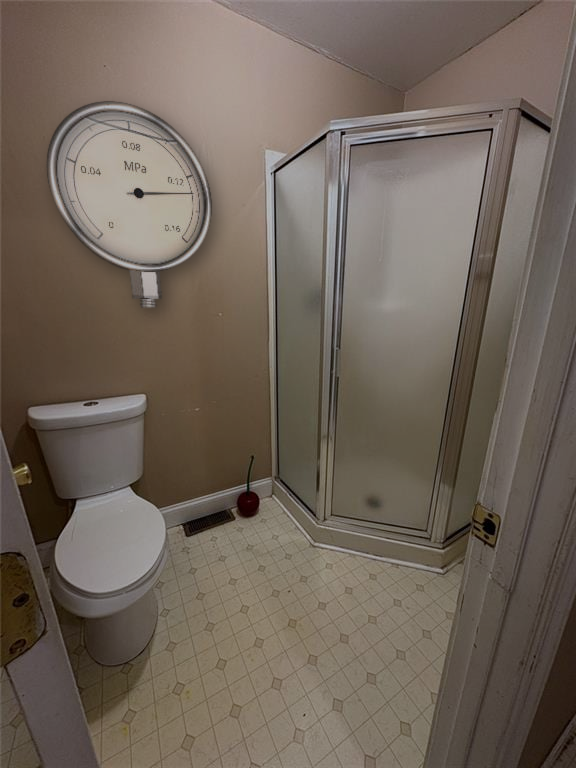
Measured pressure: 0.13 MPa
